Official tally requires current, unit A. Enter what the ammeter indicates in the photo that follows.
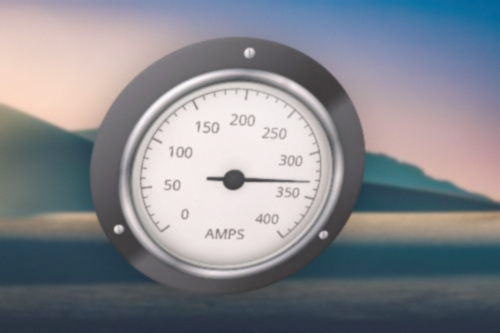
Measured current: 330 A
